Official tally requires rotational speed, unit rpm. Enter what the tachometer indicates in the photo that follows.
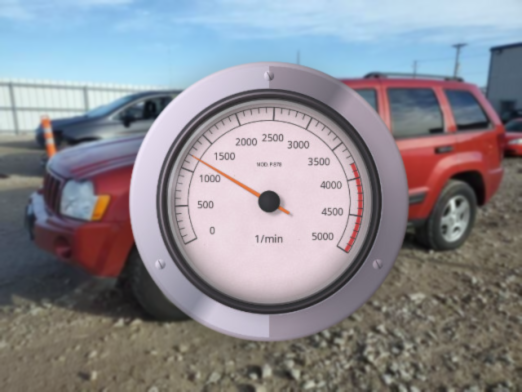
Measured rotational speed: 1200 rpm
